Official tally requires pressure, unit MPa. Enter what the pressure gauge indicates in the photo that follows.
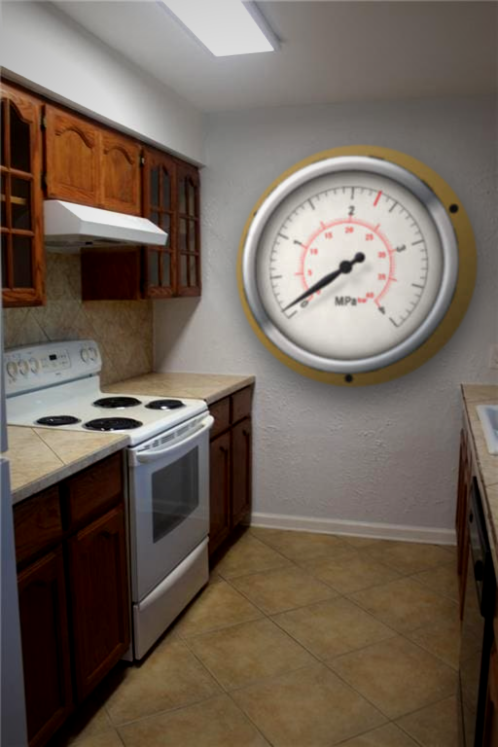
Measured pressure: 0.1 MPa
